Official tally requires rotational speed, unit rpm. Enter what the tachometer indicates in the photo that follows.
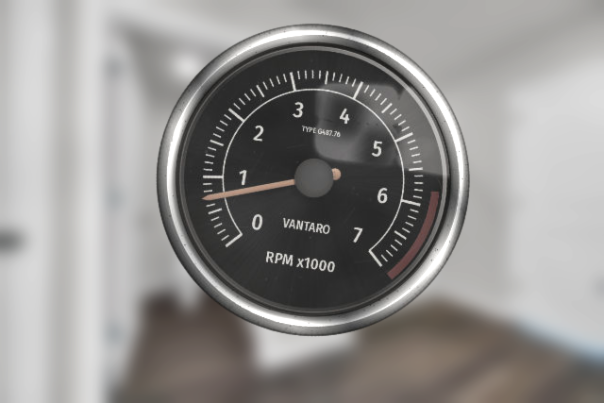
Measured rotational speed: 700 rpm
